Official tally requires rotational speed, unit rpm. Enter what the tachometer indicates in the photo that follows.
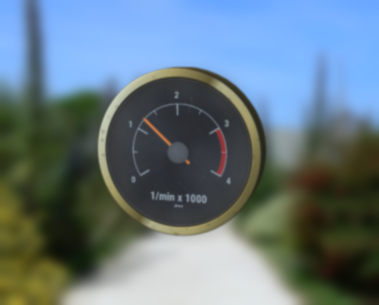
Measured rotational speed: 1250 rpm
